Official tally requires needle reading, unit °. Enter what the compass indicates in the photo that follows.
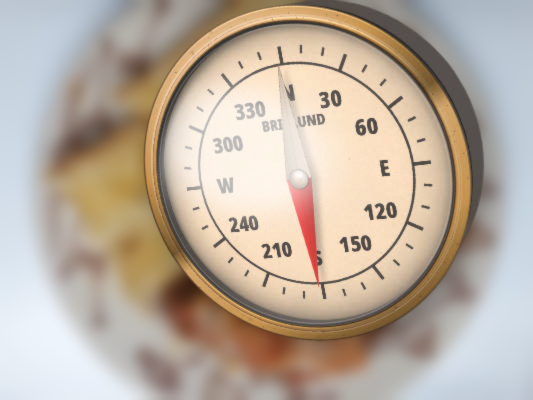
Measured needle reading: 180 °
